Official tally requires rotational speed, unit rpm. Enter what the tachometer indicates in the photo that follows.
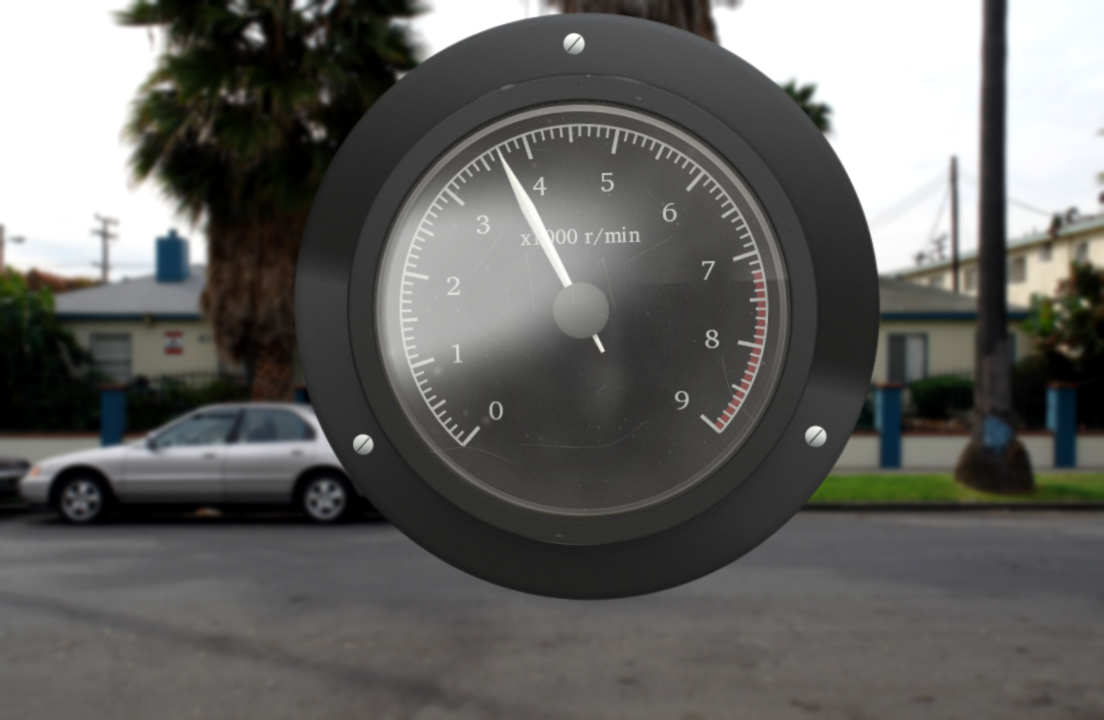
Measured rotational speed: 3700 rpm
